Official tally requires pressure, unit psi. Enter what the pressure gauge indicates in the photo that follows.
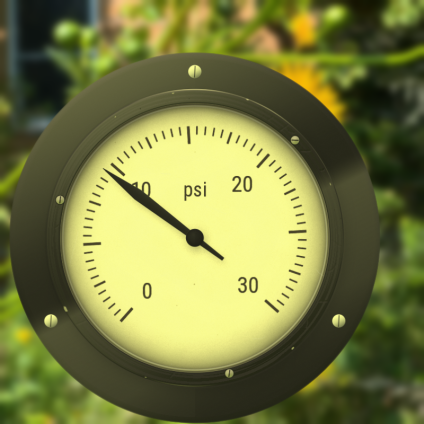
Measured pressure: 9.5 psi
